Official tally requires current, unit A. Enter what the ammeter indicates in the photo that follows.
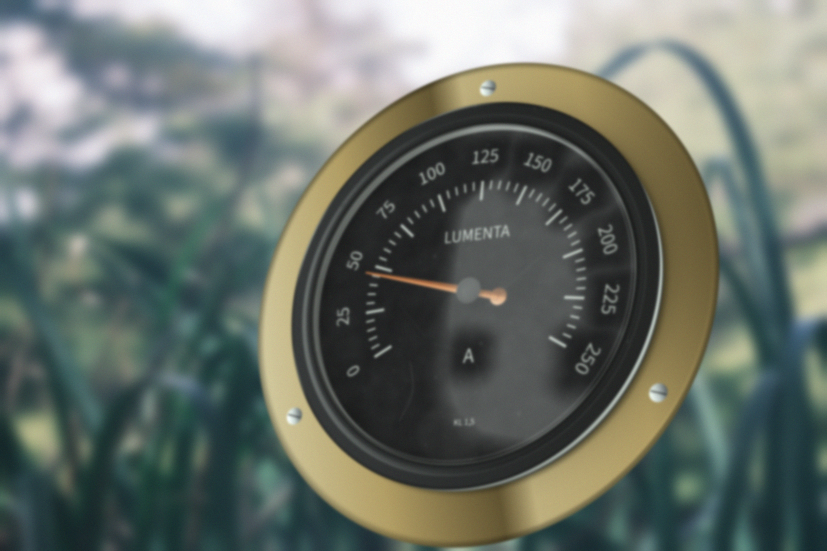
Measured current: 45 A
